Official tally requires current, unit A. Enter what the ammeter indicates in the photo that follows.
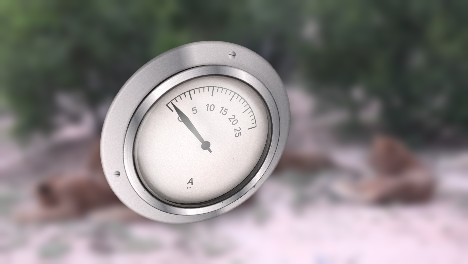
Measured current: 1 A
